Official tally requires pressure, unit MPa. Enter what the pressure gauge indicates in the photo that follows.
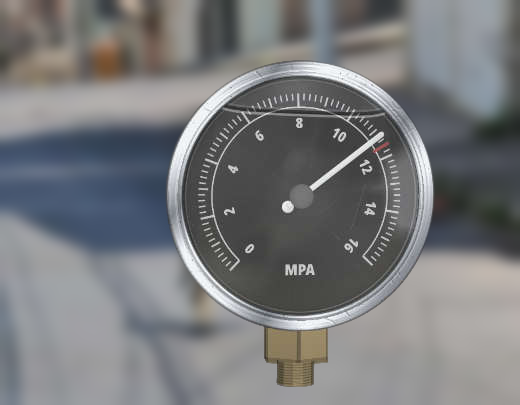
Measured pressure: 11.2 MPa
